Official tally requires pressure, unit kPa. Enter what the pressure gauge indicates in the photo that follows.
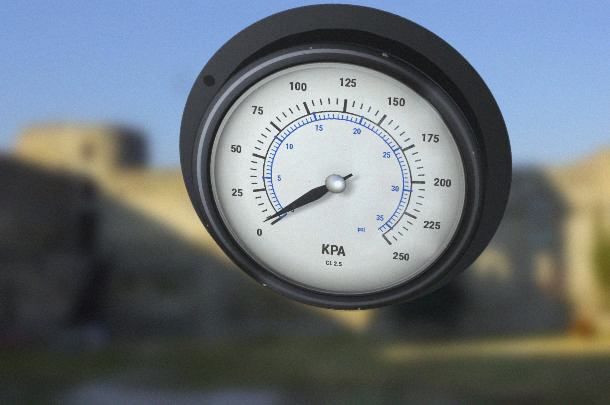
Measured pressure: 5 kPa
